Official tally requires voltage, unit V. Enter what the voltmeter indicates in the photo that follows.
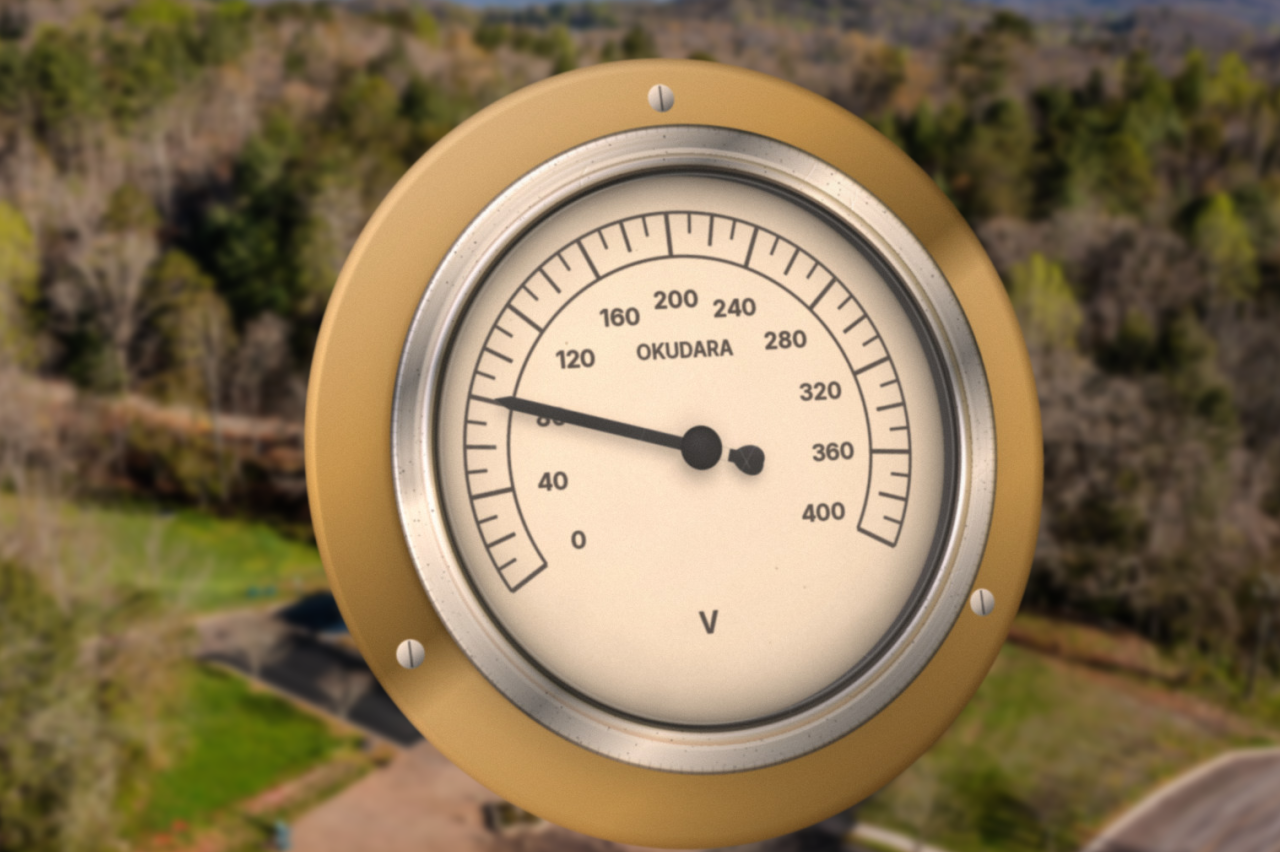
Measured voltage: 80 V
